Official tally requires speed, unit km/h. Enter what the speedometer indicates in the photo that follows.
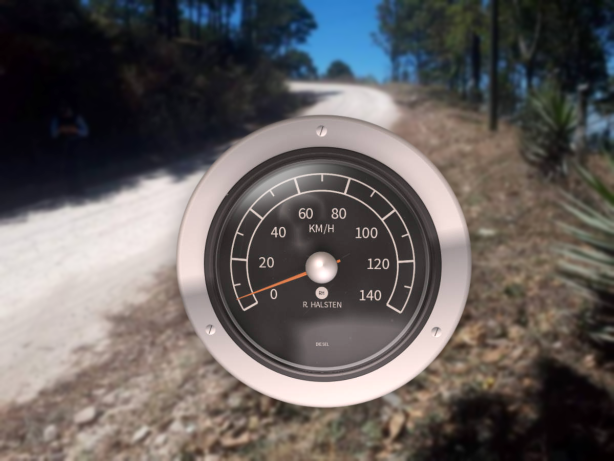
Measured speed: 5 km/h
